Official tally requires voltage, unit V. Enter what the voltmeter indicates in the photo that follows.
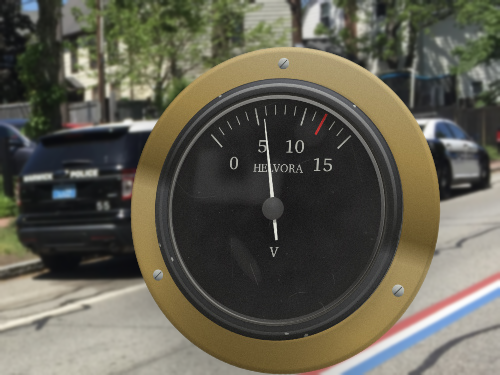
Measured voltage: 6 V
